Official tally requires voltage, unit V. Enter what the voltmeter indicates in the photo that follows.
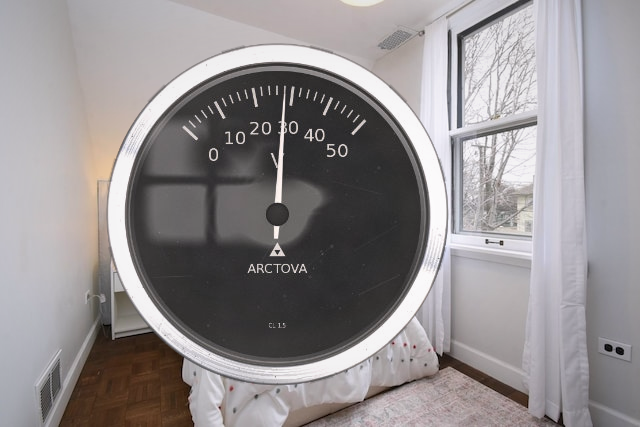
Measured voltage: 28 V
